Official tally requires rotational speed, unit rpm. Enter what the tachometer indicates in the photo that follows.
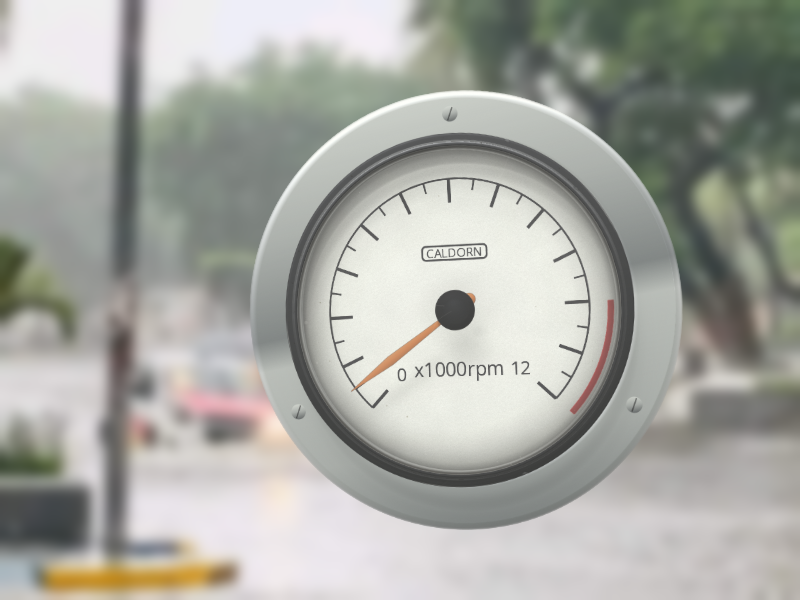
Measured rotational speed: 500 rpm
